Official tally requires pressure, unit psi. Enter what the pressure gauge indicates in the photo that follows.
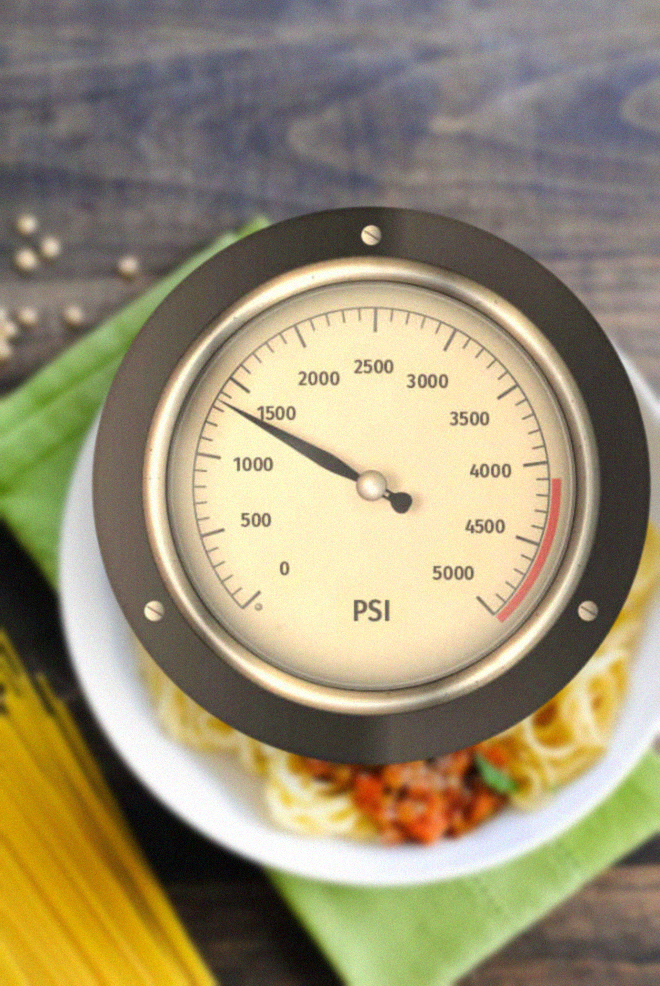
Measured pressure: 1350 psi
